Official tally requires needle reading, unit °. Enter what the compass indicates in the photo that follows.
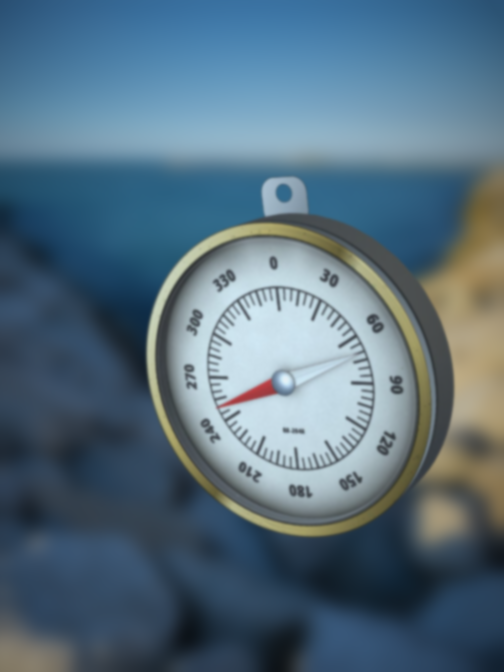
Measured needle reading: 250 °
